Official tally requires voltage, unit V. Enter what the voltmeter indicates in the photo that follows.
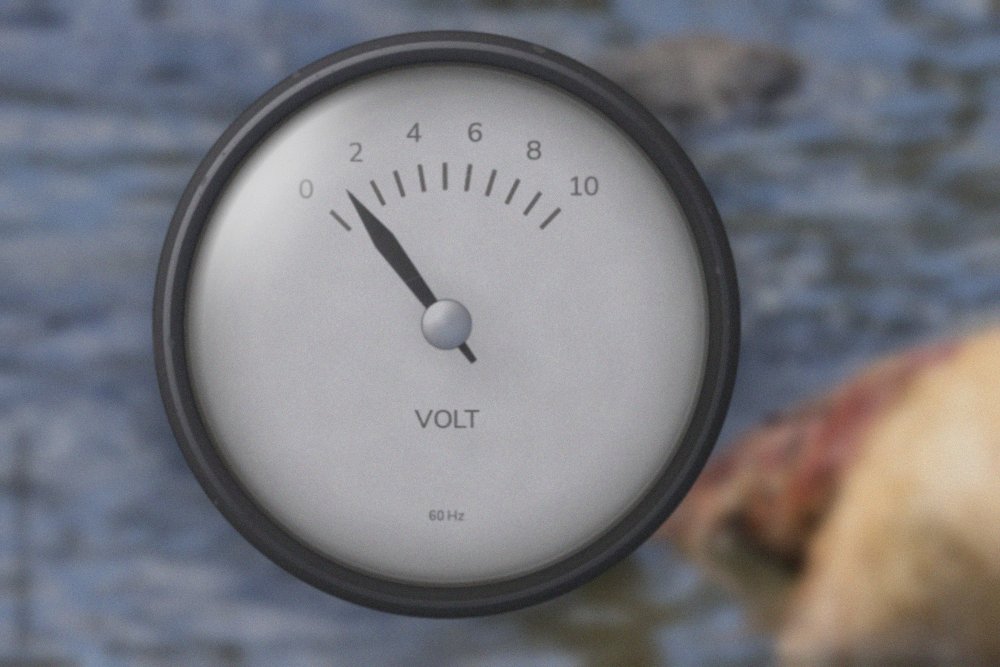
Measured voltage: 1 V
